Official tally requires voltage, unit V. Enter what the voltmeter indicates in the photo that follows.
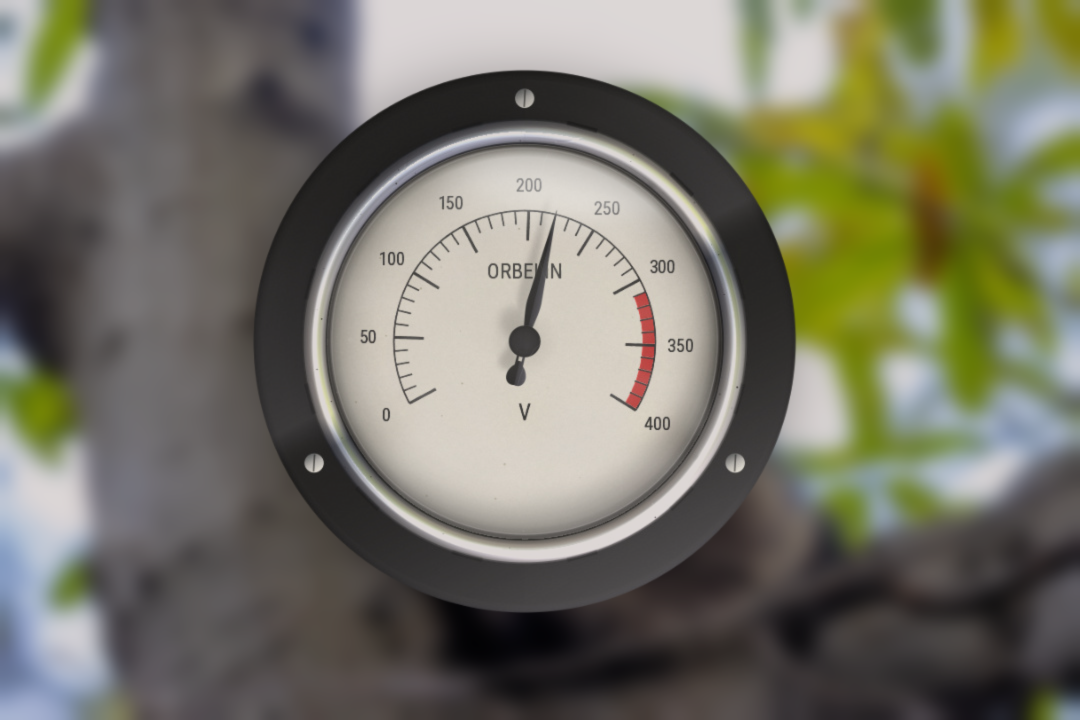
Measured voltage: 220 V
